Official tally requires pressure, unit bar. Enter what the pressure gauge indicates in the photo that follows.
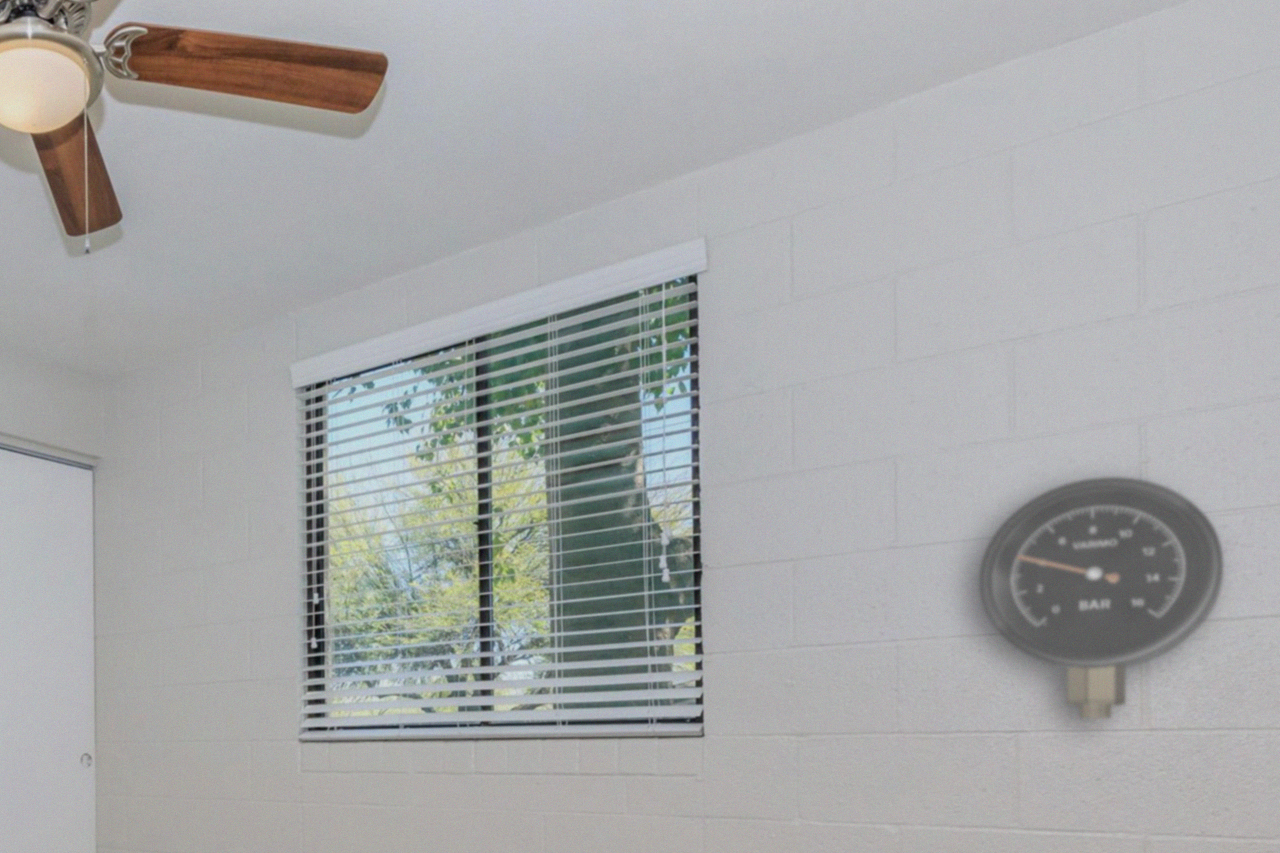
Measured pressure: 4 bar
